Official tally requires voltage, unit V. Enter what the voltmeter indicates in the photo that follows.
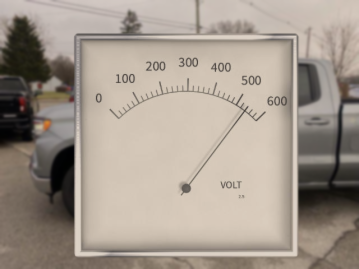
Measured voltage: 540 V
